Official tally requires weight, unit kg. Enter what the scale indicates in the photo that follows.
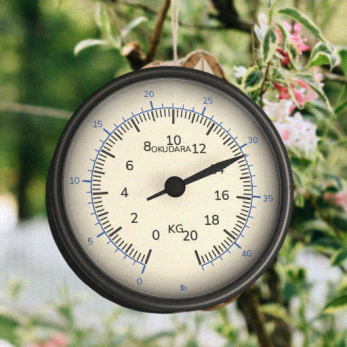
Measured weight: 14 kg
